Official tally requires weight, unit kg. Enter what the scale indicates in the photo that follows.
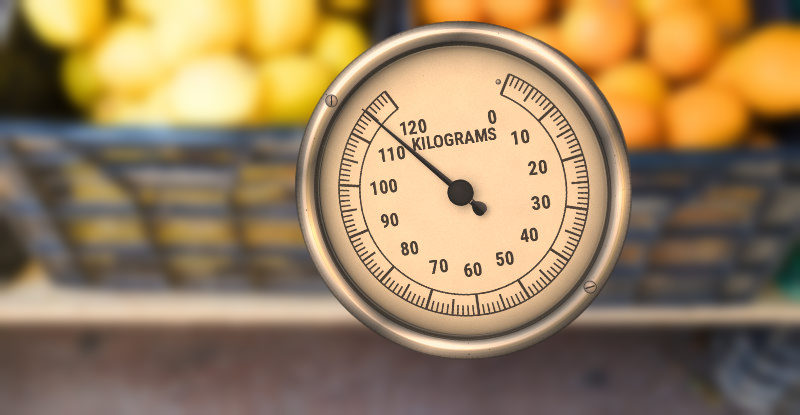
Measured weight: 115 kg
